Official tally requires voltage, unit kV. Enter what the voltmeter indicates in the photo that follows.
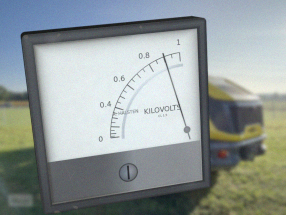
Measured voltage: 0.9 kV
